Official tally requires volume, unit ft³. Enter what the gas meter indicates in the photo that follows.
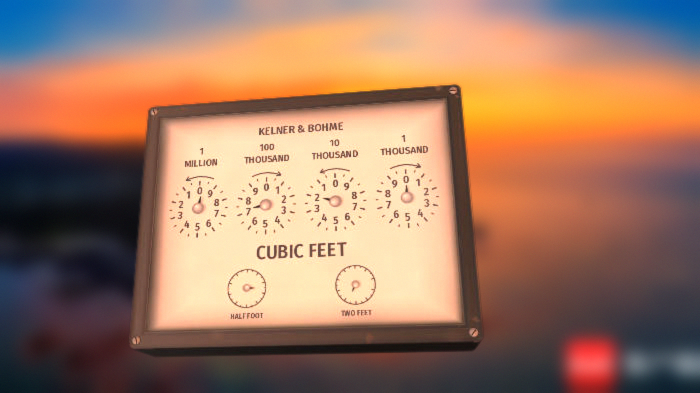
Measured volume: 972000 ft³
